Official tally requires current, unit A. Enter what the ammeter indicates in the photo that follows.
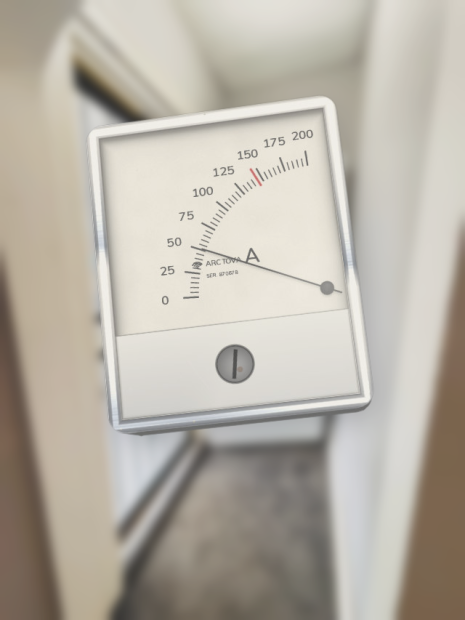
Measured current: 50 A
